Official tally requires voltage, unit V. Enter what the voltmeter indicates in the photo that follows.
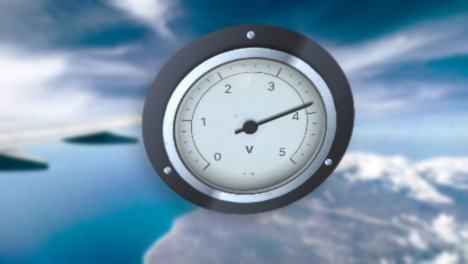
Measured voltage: 3.8 V
